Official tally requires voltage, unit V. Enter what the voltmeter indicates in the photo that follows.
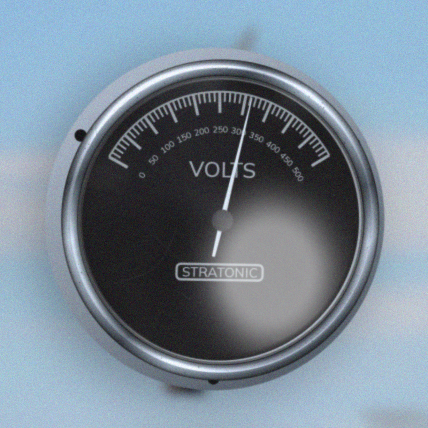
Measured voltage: 310 V
